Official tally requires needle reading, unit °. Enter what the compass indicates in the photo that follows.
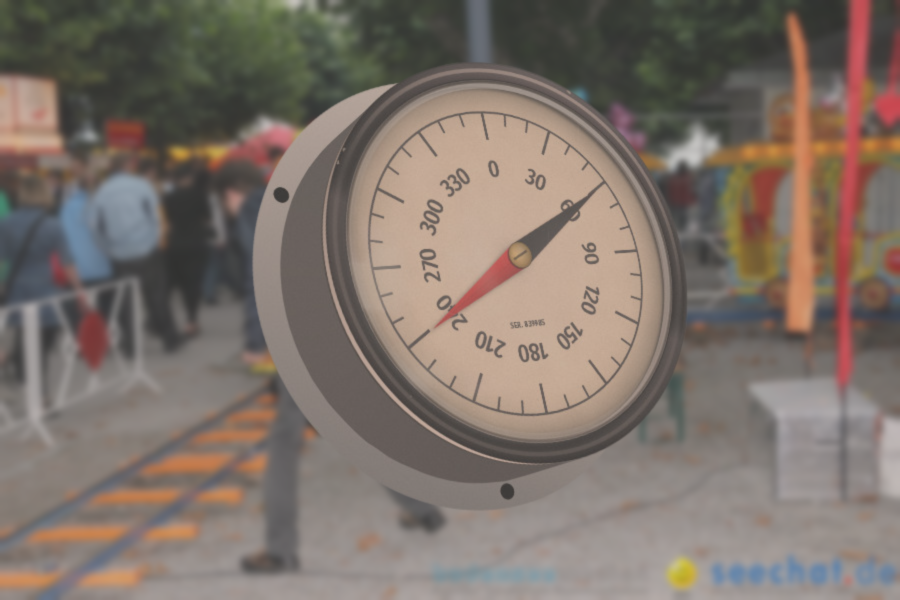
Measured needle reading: 240 °
